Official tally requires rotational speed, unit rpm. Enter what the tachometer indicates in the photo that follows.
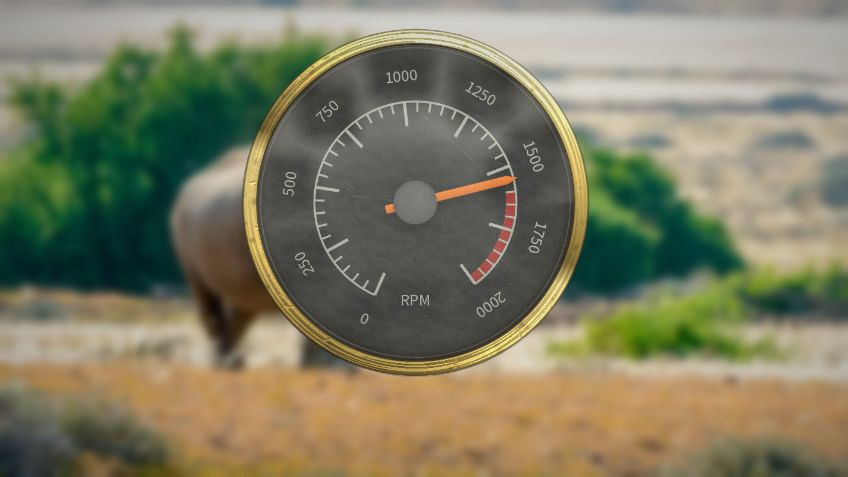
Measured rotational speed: 1550 rpm
